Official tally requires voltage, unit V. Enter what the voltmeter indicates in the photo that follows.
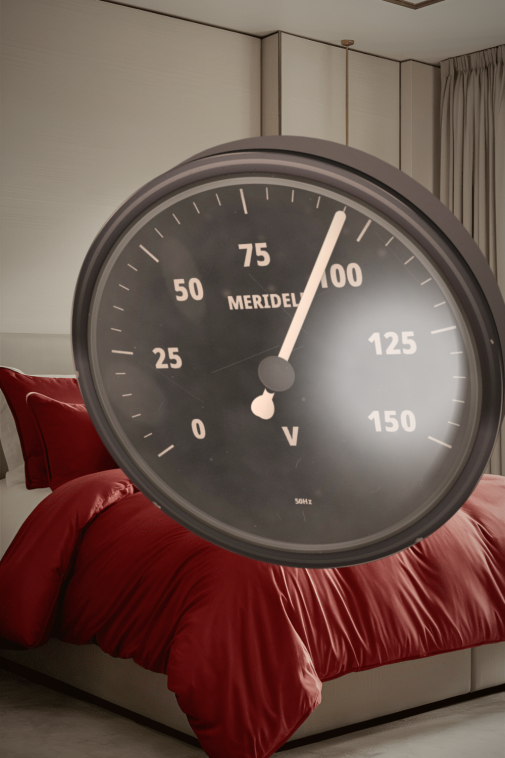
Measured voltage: 95 V
